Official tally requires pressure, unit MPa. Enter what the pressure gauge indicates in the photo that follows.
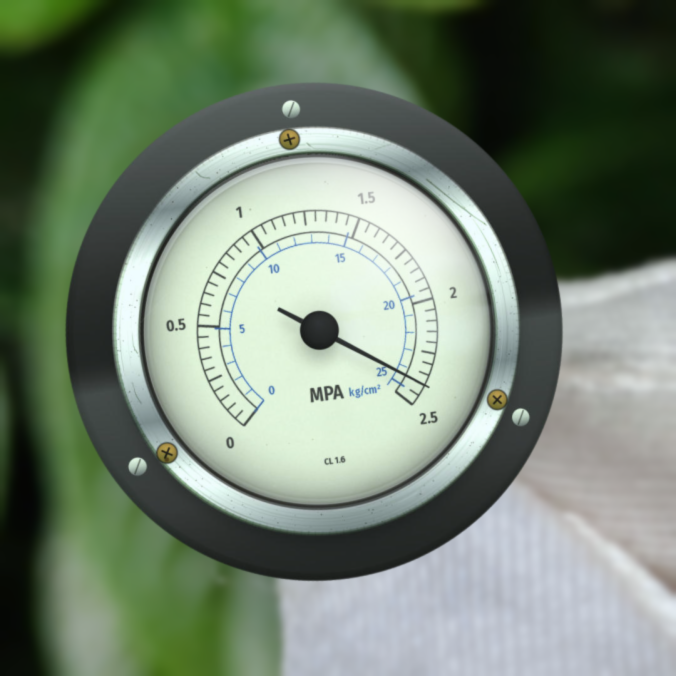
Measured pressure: 2.4 MPa
